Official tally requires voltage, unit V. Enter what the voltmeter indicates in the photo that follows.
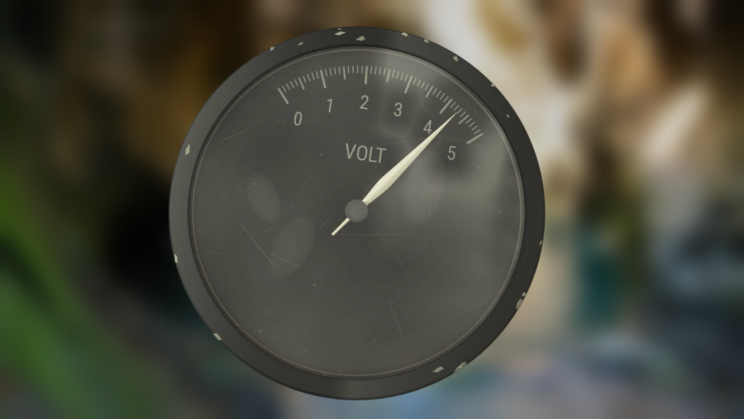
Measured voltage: 4.3 V
